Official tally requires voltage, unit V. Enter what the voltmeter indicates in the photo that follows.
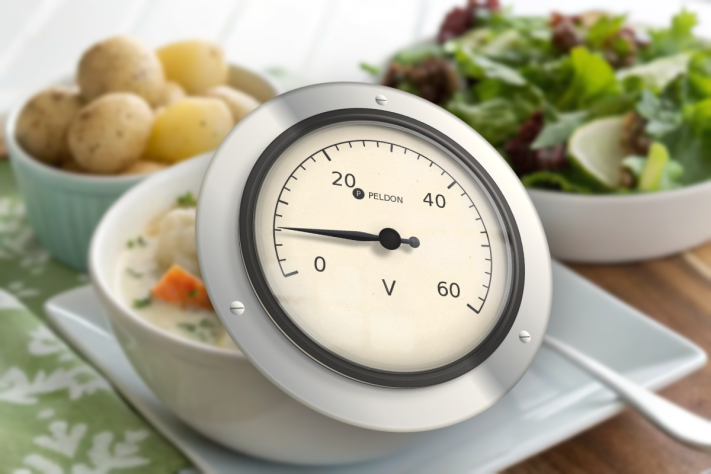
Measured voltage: 6 V
